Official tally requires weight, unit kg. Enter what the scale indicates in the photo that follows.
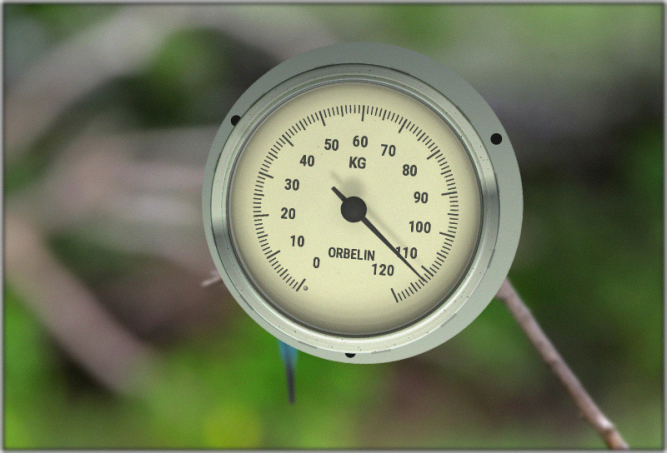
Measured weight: 112 kg
